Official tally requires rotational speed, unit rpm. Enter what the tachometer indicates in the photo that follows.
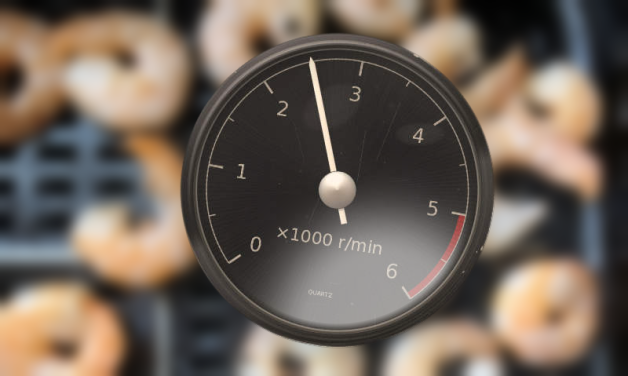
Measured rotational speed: 2500 rpm
